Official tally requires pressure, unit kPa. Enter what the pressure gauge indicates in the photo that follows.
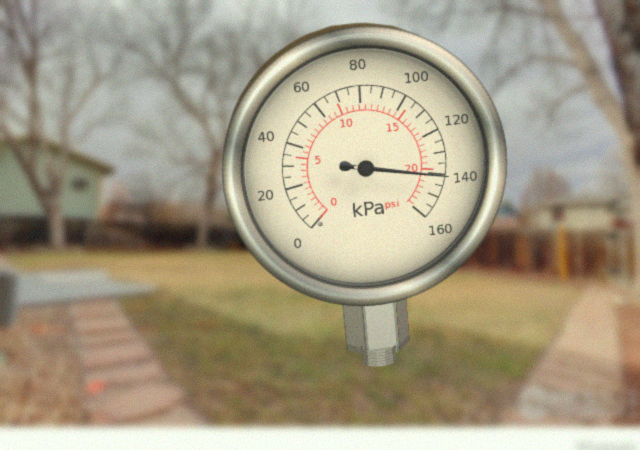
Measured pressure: 140 kPa
